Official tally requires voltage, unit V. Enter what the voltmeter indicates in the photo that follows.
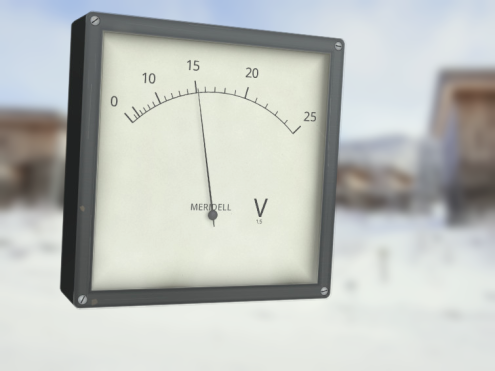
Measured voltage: 15 V
